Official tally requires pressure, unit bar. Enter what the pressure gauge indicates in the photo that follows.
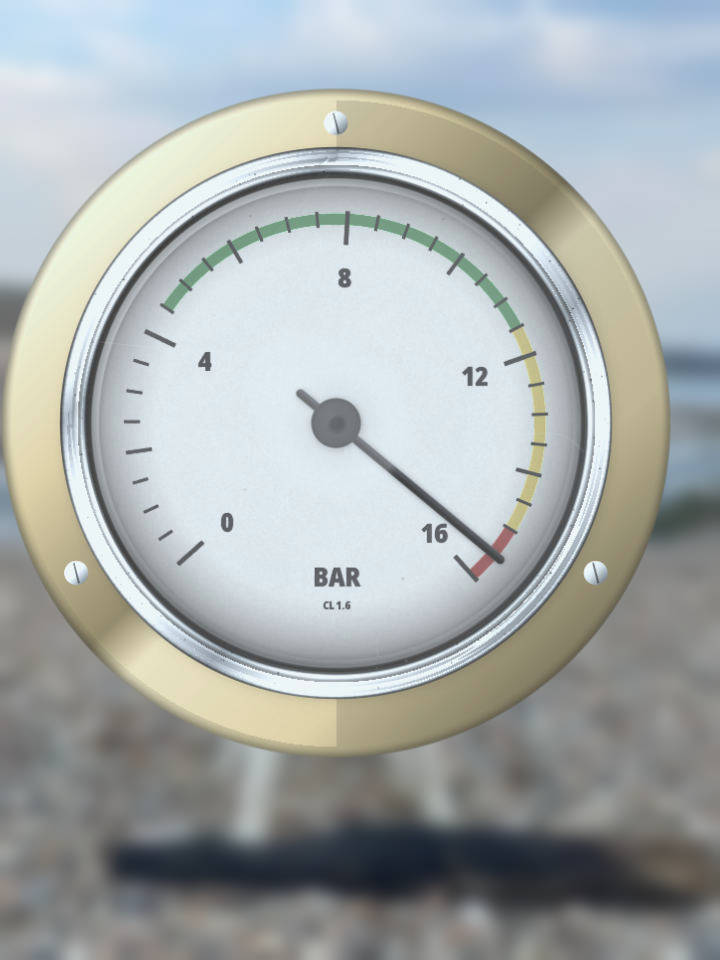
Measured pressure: 15.5 bar
